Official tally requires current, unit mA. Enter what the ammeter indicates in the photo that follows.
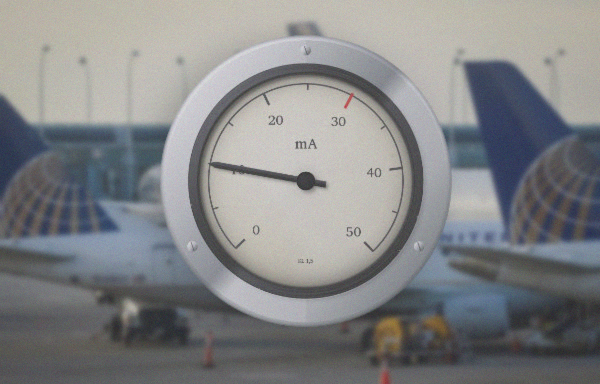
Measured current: 10 mA
